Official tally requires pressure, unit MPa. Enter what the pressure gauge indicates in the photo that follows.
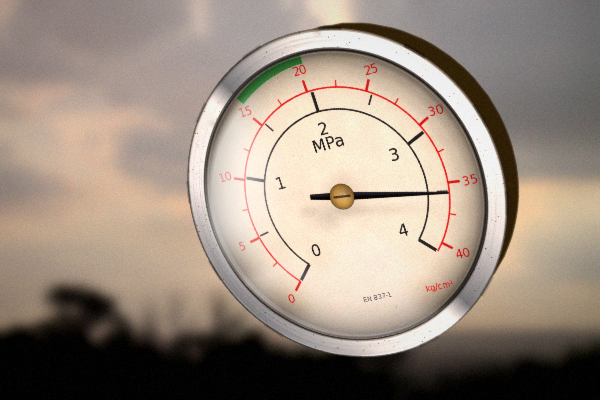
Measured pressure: 3.5 MPa
